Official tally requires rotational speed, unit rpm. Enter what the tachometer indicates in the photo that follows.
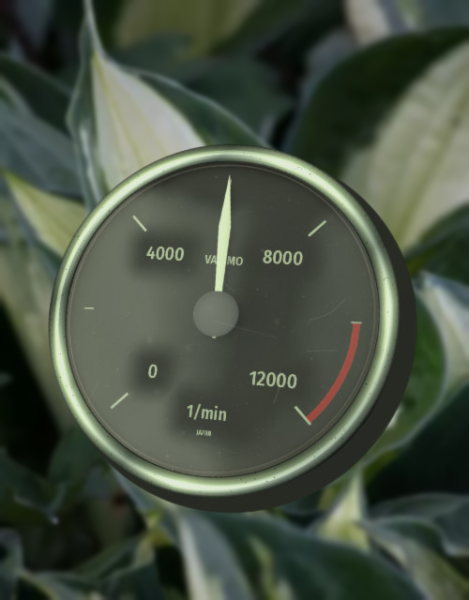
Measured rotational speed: 6000 rpm
